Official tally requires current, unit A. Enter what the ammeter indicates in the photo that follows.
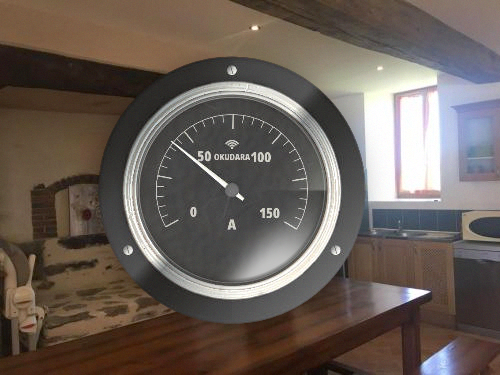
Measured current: 42.5 A
